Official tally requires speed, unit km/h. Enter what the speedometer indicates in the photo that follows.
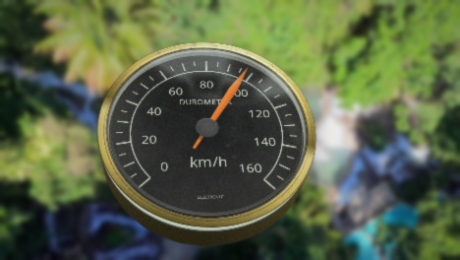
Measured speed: 97.5 km/h
